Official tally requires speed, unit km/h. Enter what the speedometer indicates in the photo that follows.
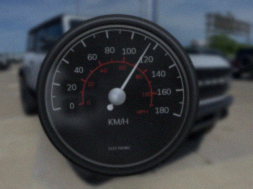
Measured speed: 115 km/h
